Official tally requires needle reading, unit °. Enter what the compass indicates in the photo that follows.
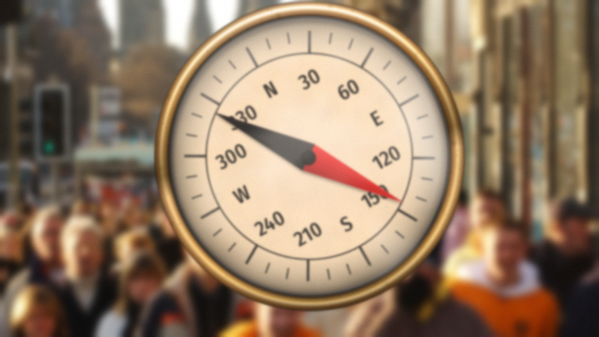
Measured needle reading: 145 °
